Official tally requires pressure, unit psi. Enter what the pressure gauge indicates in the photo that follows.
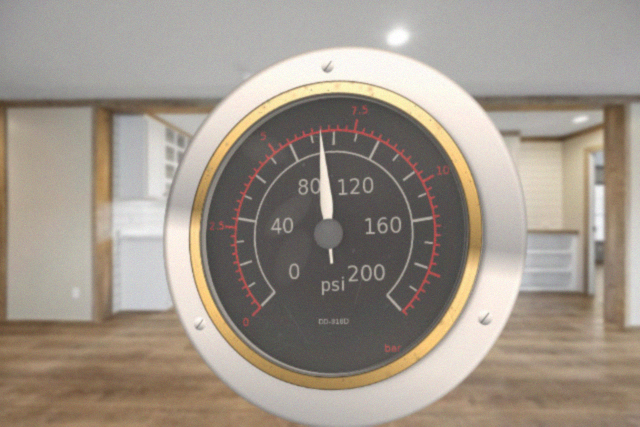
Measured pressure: 95 psi
